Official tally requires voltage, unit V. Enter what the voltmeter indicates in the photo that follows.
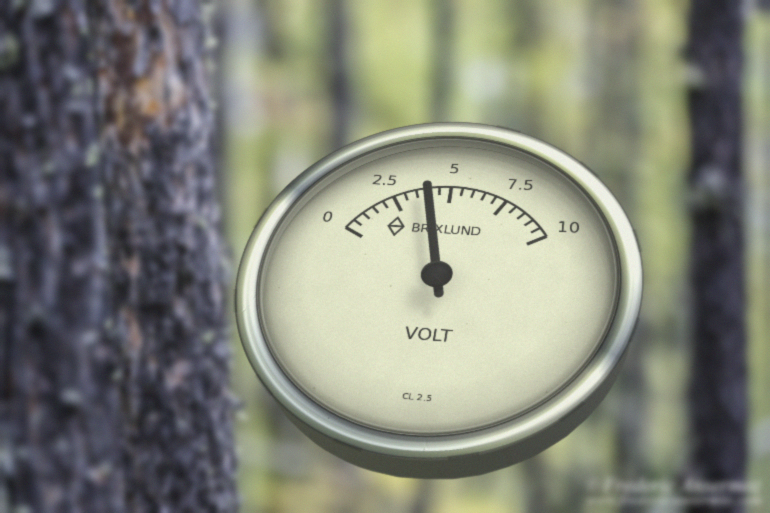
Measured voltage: 4 V
